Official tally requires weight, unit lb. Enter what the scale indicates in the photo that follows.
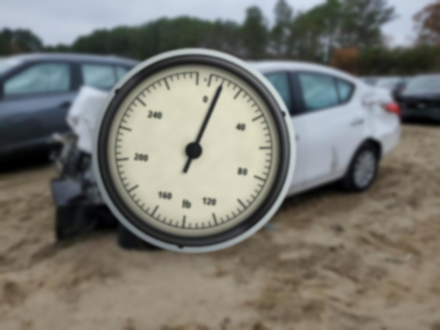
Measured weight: 8 lb
